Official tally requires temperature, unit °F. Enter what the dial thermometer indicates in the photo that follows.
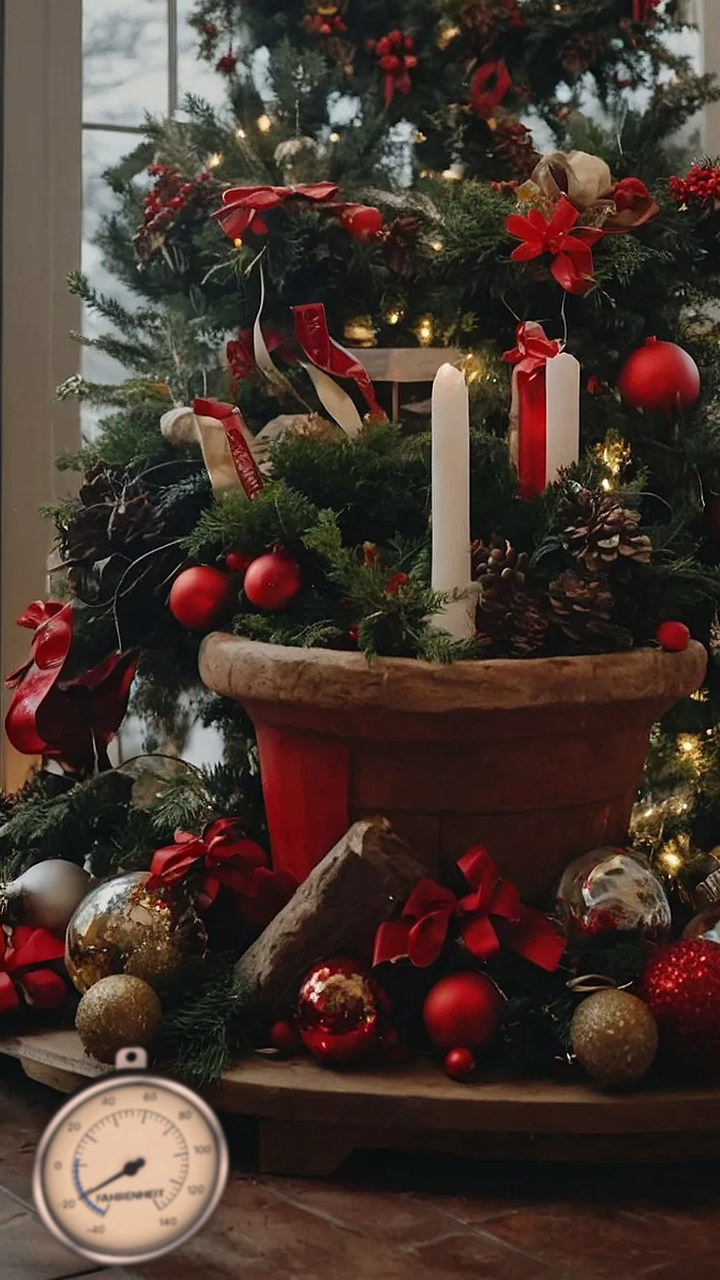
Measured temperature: -20 °F
